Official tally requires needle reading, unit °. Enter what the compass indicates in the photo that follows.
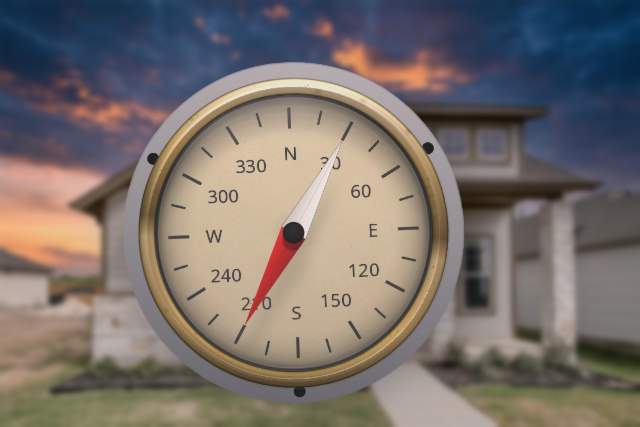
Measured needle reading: 210 °
